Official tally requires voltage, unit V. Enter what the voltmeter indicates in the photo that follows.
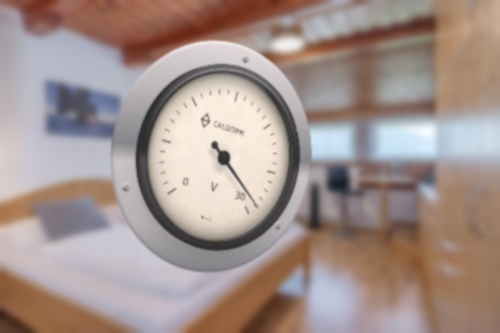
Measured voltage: 29 V
